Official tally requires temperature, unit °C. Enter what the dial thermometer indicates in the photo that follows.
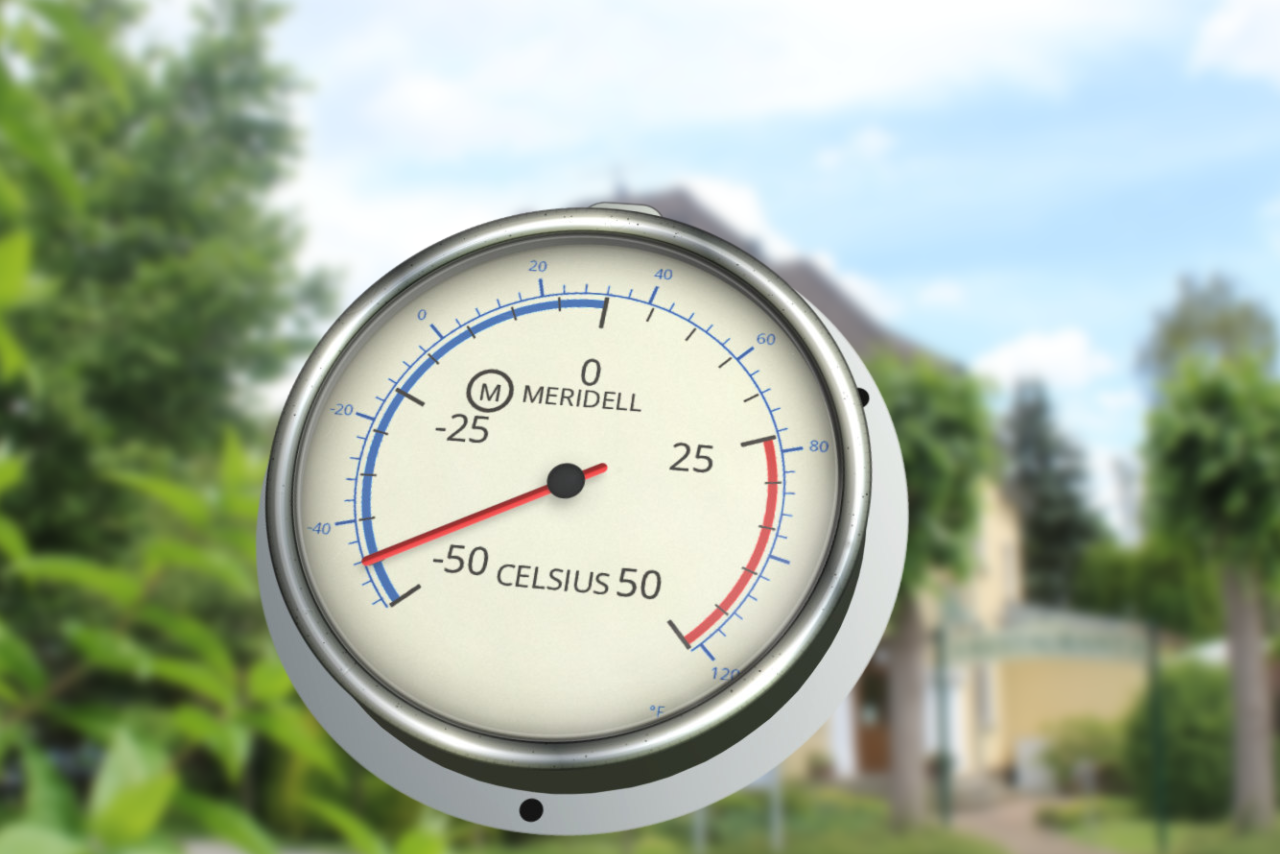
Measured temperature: -45 °C
